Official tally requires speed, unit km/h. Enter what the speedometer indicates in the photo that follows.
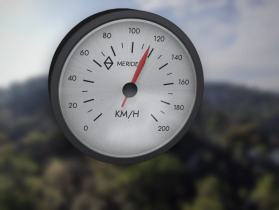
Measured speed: 115 km/h
